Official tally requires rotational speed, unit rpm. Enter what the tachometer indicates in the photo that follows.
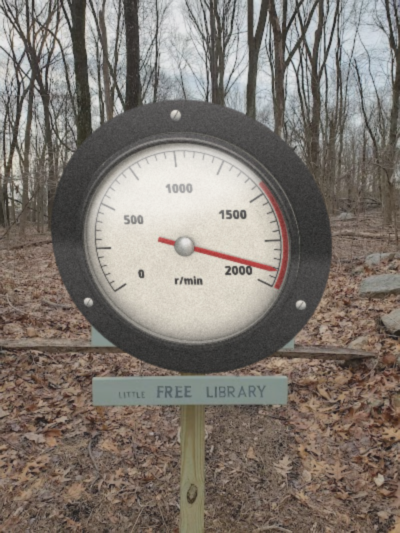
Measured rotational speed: 1900 rpm
